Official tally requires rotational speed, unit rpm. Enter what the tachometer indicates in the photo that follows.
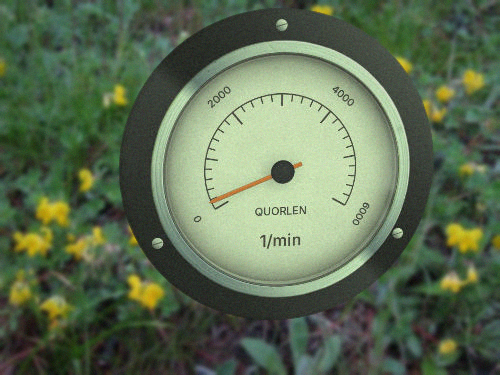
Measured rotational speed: 200 rpm
